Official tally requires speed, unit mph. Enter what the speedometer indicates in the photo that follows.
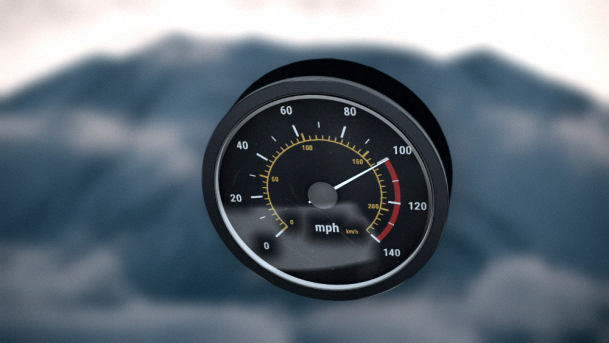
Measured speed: 100 mph
